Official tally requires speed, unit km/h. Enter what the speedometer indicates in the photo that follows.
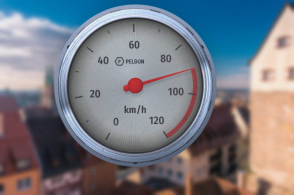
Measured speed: 90 km/h
